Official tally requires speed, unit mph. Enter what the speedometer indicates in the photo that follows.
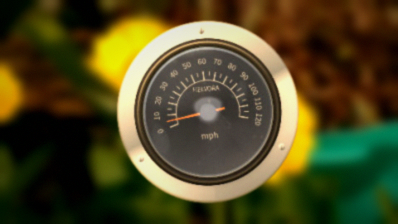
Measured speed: 5 mph
